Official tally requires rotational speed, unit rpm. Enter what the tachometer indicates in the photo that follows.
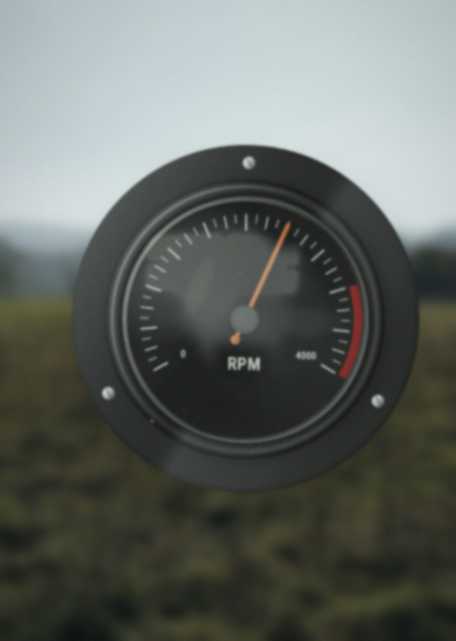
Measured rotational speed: 2400 rpm
